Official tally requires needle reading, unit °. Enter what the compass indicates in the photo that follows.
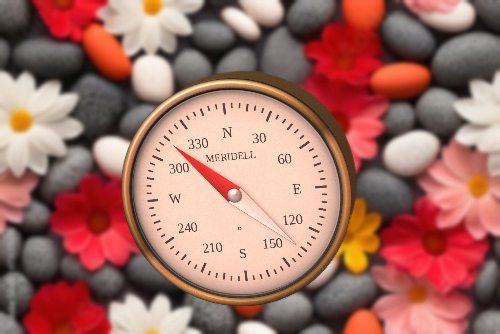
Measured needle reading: 315 °
